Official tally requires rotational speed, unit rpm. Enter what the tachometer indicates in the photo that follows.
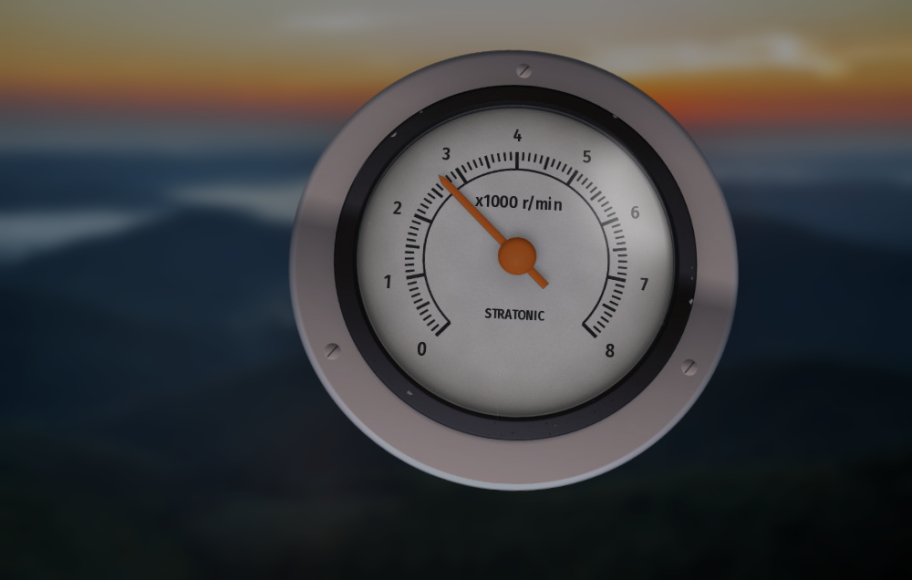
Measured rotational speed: 2700 rpm
